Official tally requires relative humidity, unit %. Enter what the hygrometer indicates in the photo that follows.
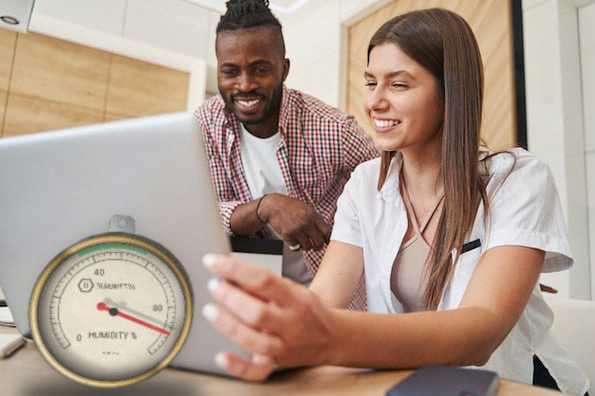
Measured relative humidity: 90 %
